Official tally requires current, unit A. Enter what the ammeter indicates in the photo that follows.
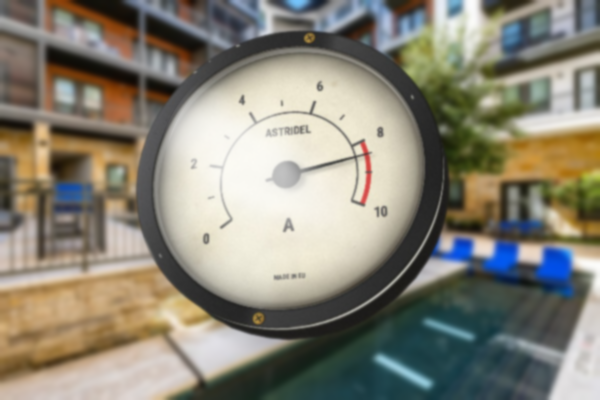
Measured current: 8.5 A
